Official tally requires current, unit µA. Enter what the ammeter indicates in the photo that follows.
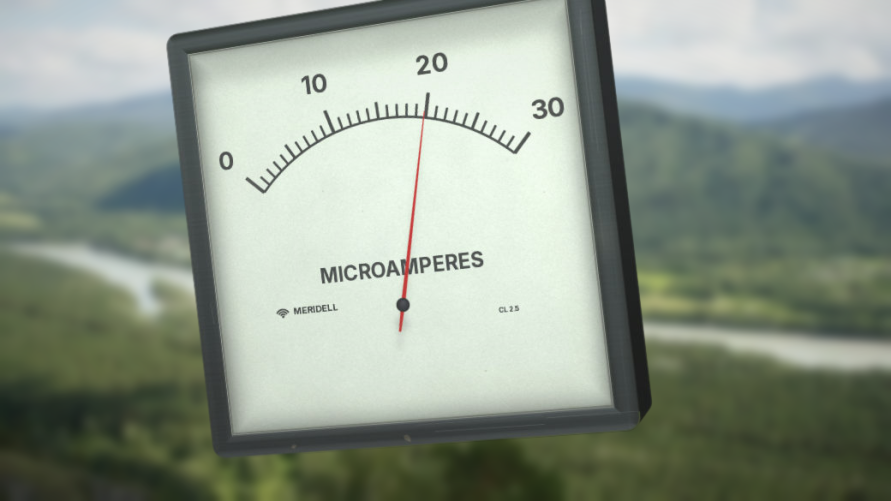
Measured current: 20 µA
